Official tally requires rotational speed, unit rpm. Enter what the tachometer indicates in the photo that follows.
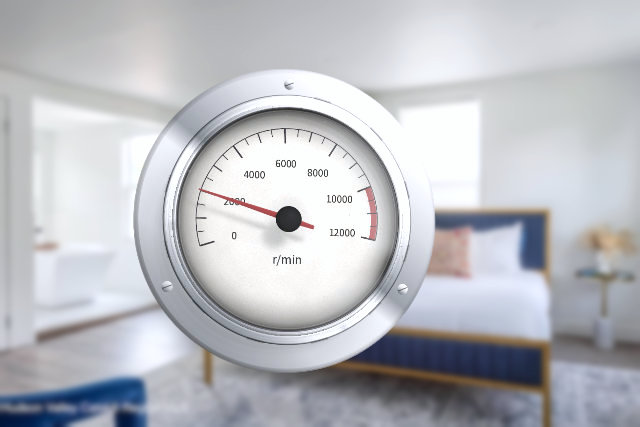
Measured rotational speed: 2000 rpm
